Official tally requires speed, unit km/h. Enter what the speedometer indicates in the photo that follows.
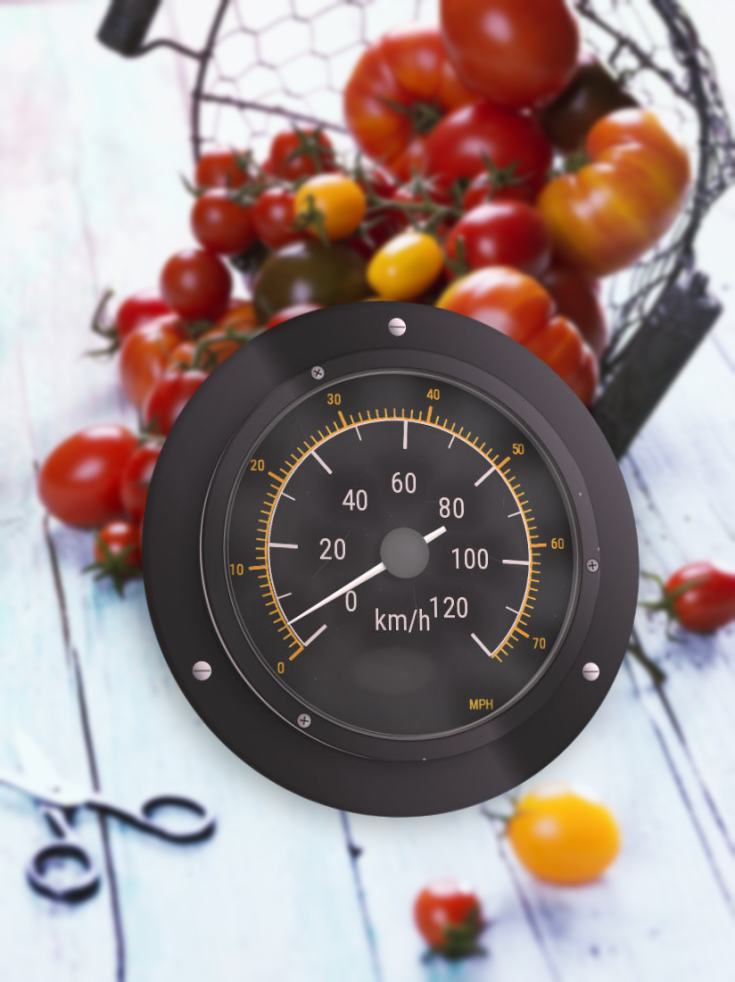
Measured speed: 5 km/h
